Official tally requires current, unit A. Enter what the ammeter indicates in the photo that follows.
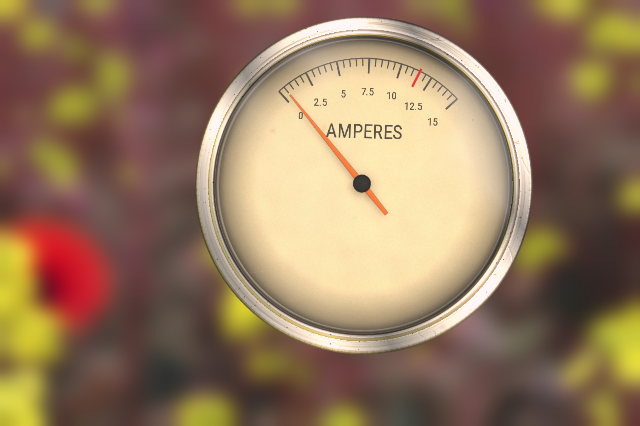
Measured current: 0.5 A
